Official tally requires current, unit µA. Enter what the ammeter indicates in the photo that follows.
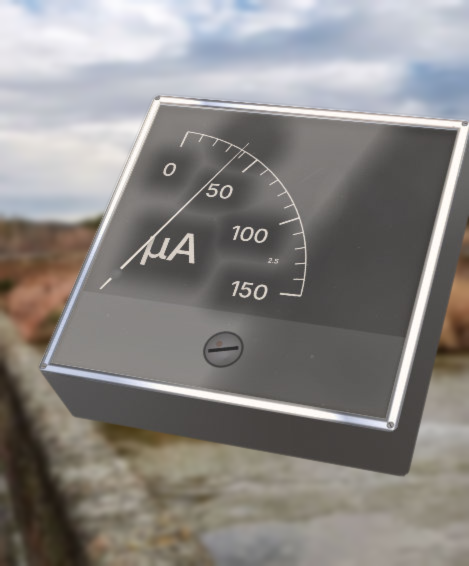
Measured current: 40 µA
